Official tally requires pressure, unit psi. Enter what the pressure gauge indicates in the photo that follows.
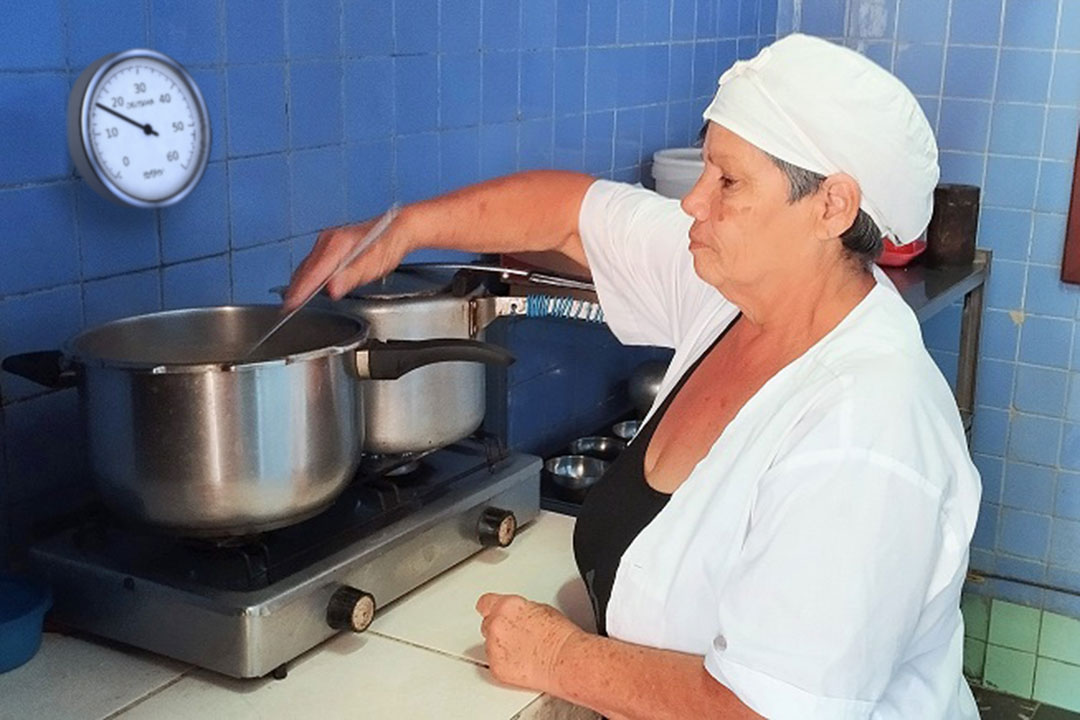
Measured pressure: 16 psi
